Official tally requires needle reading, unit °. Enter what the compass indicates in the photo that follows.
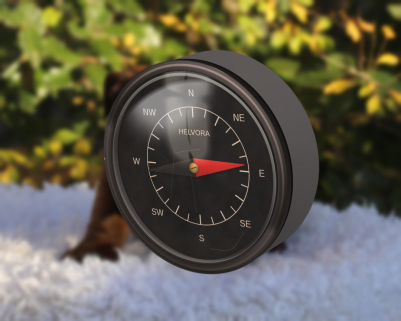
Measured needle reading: 82.5 °
